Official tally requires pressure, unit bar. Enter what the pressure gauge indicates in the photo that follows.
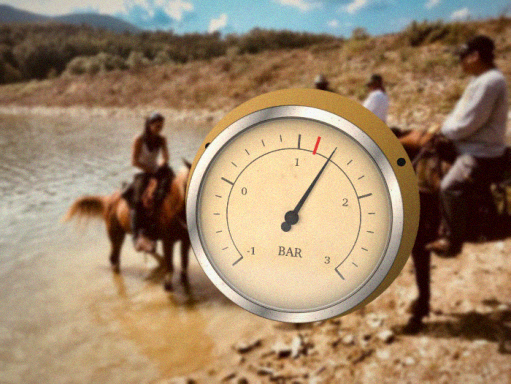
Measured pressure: 1.4 bar
